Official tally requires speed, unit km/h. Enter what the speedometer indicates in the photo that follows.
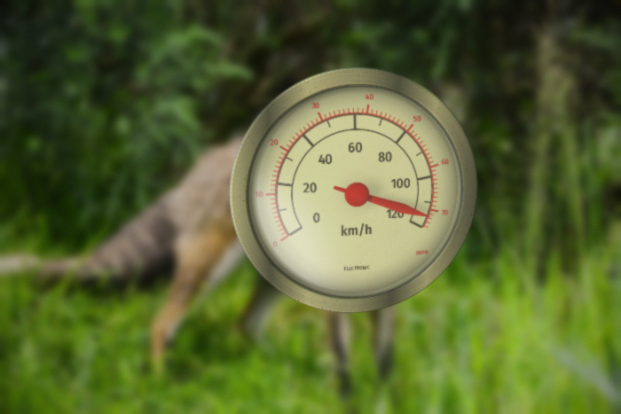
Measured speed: 115 km/h
